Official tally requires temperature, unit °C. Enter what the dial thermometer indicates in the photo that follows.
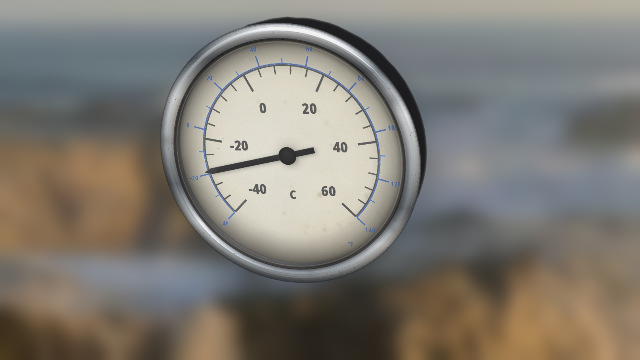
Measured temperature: -28 °C
